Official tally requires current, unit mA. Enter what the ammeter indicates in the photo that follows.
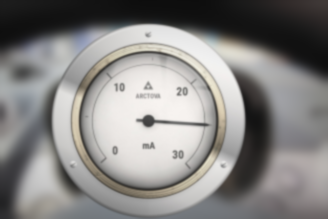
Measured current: 25 mA
